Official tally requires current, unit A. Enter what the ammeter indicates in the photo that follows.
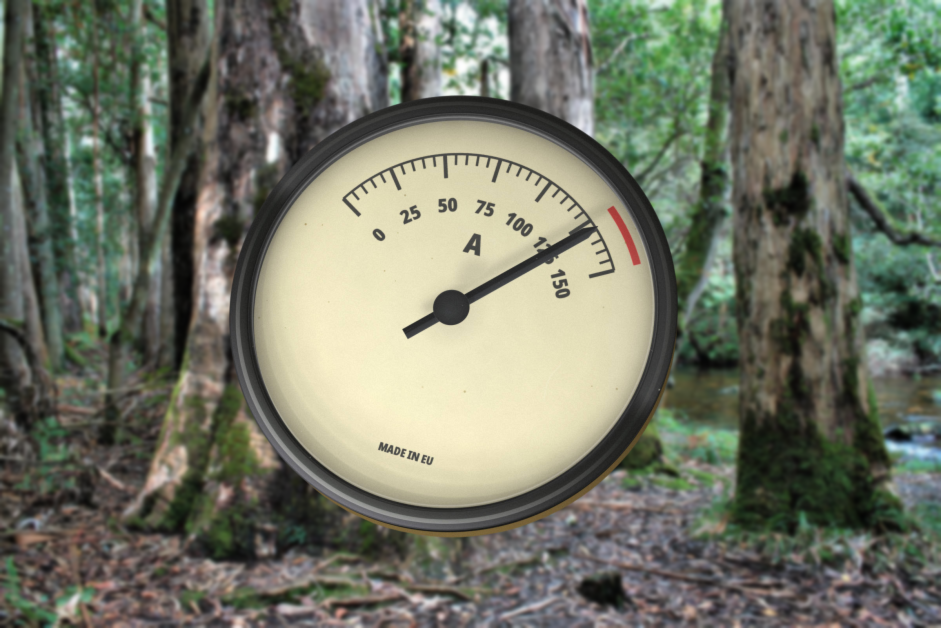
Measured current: 130 A
